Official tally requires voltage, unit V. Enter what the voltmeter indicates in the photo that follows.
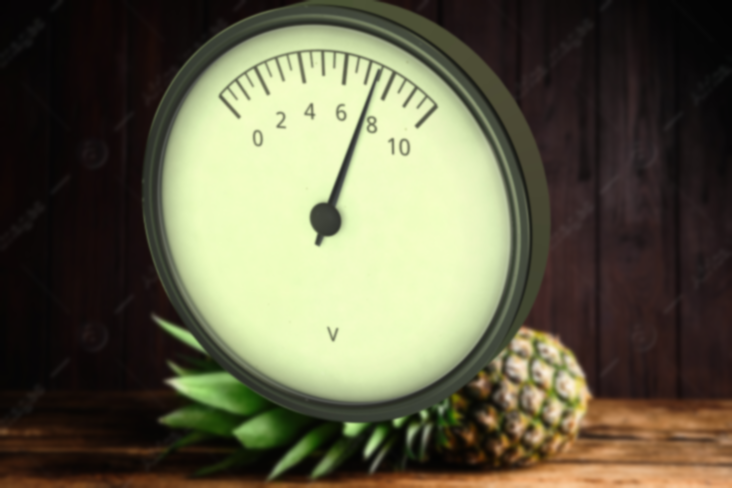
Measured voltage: 7.5 V
